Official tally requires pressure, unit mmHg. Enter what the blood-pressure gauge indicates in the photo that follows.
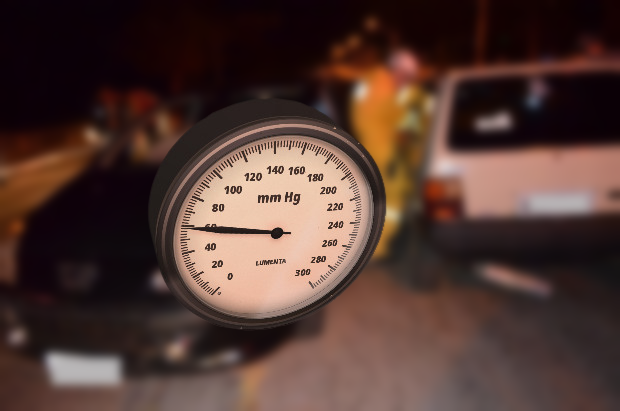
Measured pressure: 60 mmHg
